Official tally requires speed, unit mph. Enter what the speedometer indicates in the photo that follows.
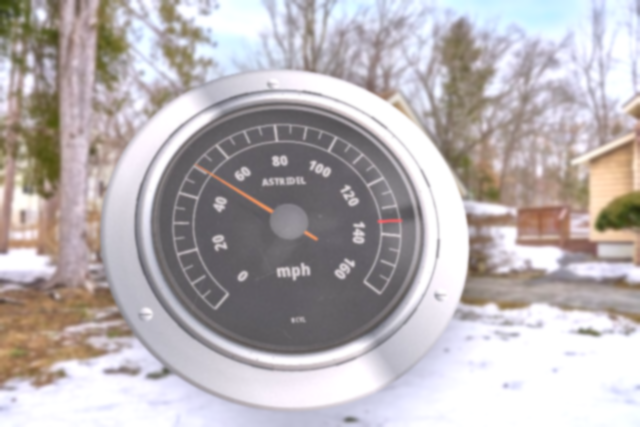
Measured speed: 50 mph
